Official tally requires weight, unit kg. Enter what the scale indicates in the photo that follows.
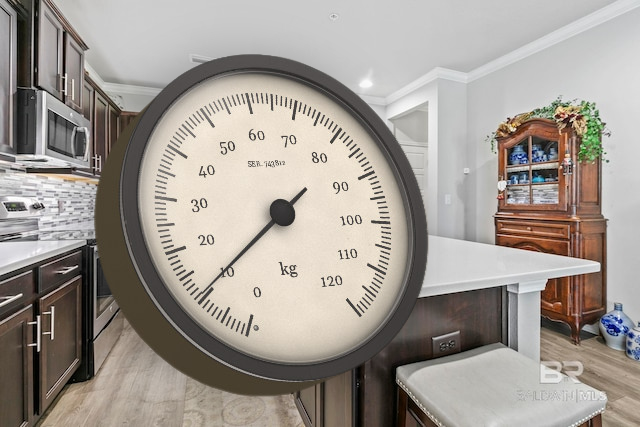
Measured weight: 11 kg
